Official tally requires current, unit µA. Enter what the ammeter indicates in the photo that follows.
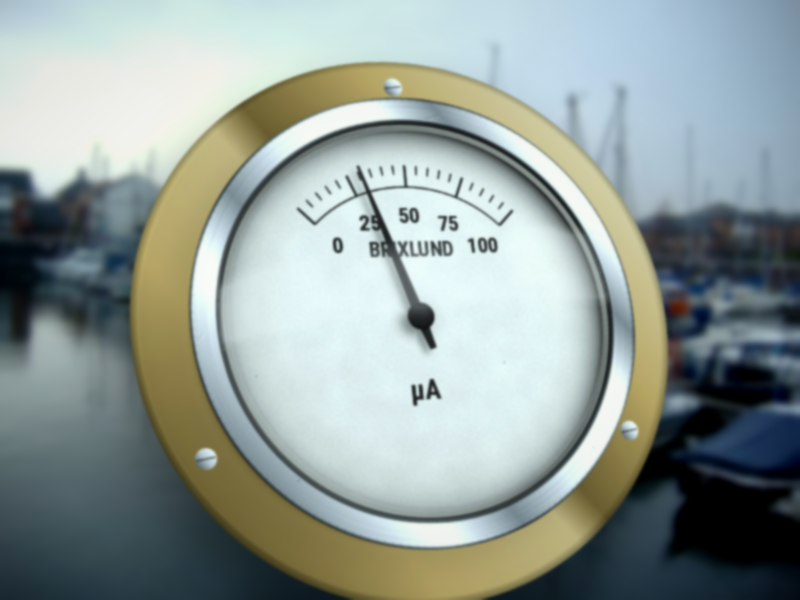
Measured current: 30 µA
